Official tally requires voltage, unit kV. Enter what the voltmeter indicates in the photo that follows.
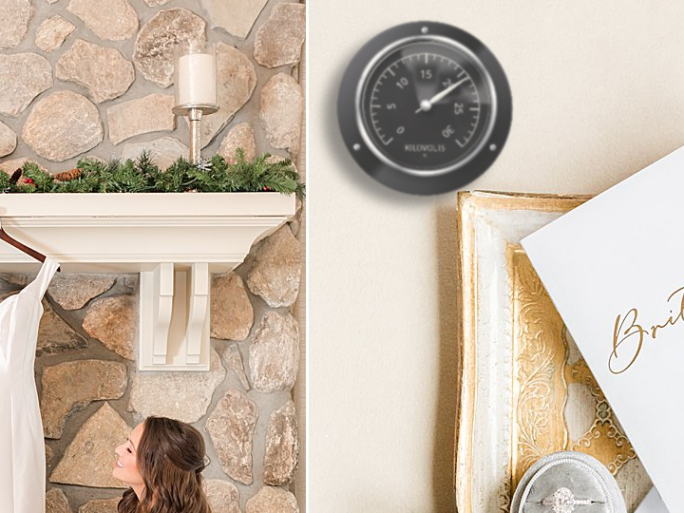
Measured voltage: 21 kV
